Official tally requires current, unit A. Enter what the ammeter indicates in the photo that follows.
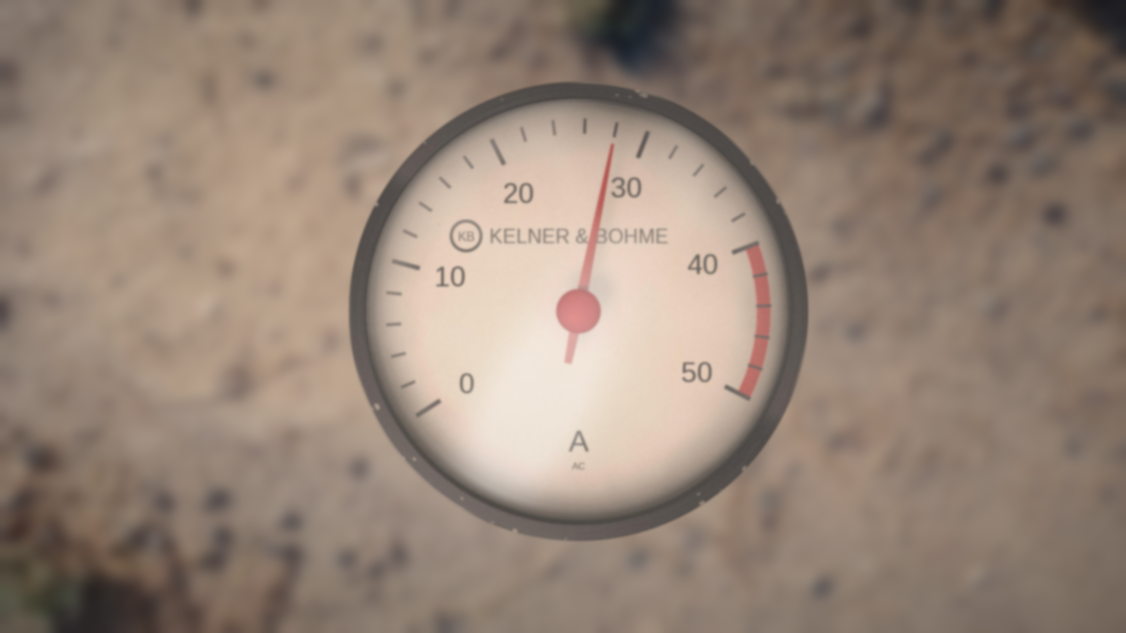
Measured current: 28 A
